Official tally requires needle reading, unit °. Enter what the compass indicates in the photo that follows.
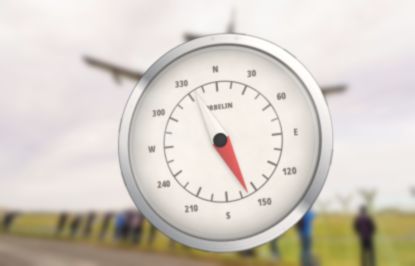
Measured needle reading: 157.5 °
